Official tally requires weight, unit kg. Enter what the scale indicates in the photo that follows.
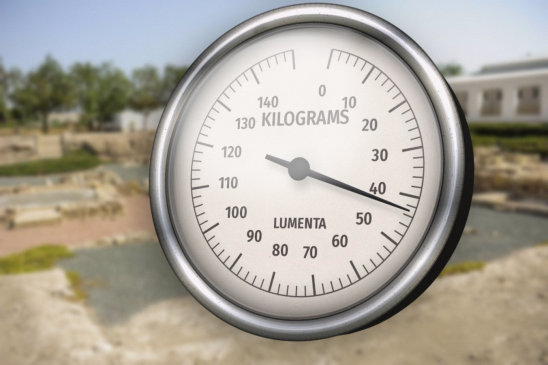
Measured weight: 43 kg
